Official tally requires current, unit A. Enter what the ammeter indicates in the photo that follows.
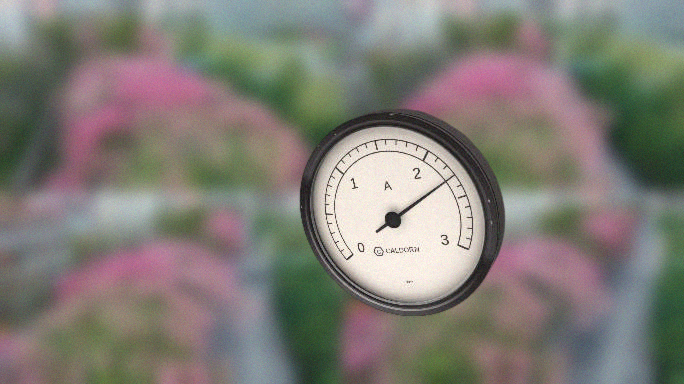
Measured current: 2.3 A
